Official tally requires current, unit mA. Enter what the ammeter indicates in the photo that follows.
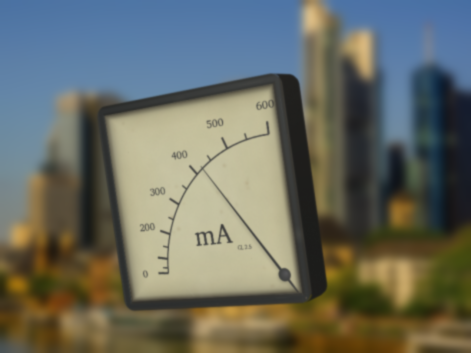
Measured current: 425 mA
